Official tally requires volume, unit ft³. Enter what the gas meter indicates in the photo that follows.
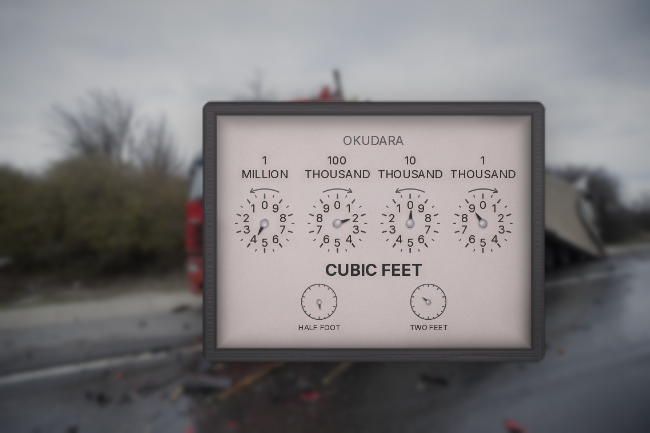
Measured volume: 419900 ft³
